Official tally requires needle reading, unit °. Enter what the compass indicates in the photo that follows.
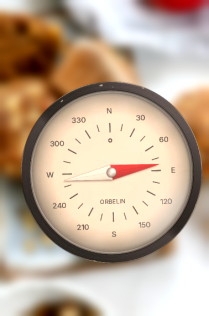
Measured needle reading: 82.5 °
